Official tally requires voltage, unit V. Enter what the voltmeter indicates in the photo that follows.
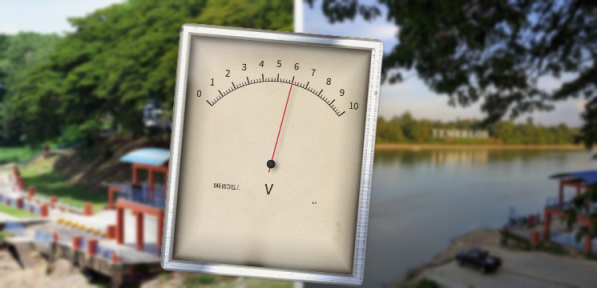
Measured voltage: 6 V
